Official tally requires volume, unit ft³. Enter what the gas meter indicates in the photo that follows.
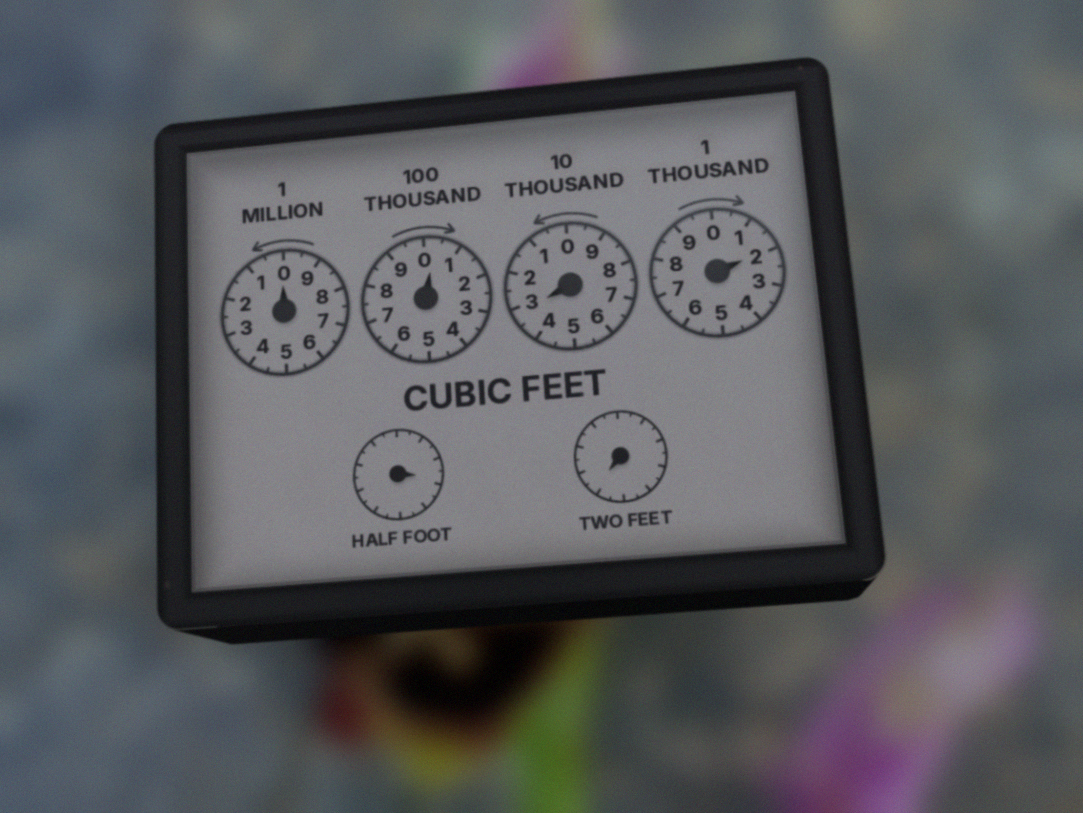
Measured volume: 3200 ft³
